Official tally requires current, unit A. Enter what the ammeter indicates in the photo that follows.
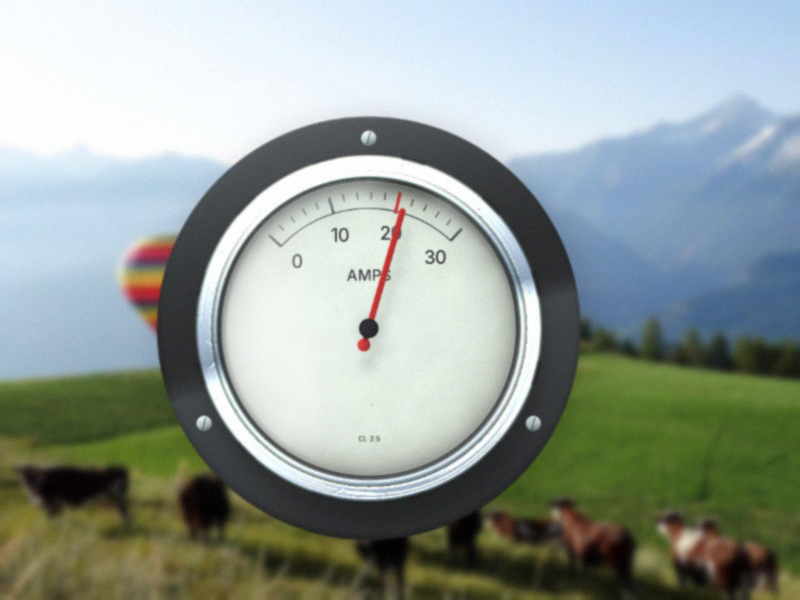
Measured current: 21 A
